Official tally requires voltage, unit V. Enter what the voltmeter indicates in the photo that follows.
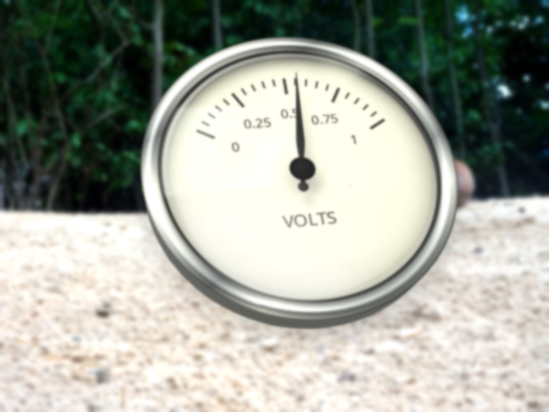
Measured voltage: 0.55 V
